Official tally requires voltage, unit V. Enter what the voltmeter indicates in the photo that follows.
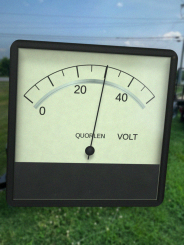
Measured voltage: 30 V
